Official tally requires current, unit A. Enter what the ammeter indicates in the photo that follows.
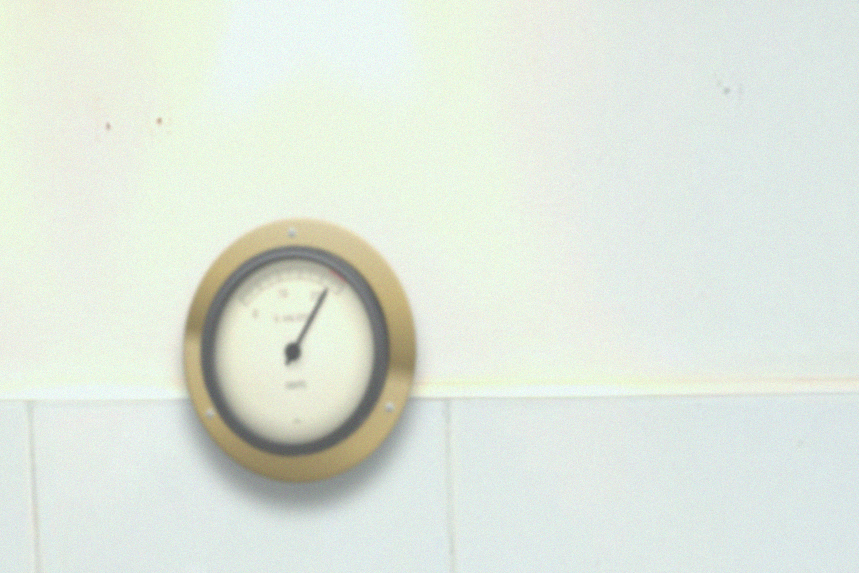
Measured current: 22.5 A
